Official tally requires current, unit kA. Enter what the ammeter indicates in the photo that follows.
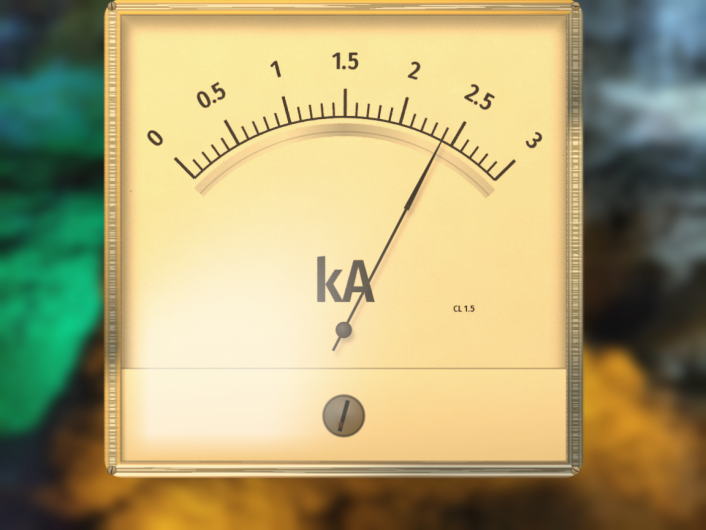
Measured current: 2.4 kA
